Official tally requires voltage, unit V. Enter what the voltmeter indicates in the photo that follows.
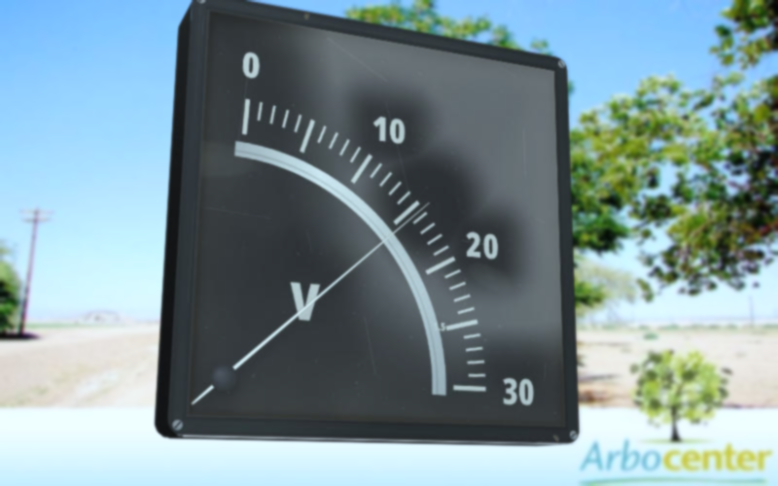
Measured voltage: 15.5 V
